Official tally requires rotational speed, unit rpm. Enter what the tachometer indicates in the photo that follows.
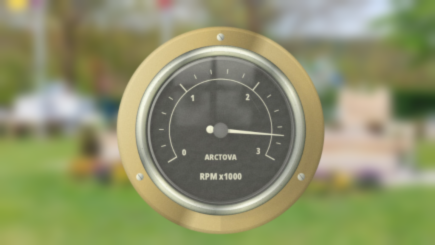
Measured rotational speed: 2700 rpm
